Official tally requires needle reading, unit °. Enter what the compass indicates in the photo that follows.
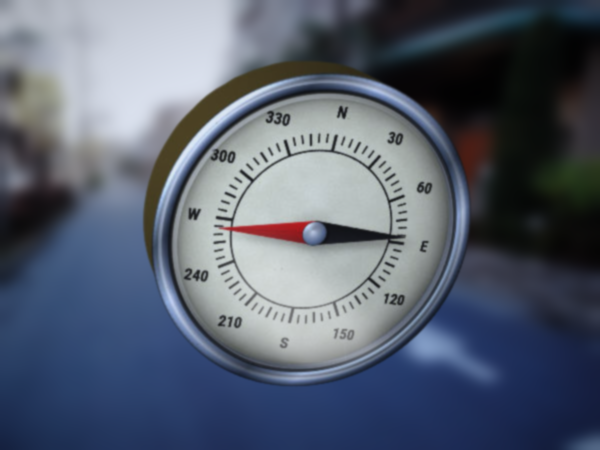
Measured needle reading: 265 °
